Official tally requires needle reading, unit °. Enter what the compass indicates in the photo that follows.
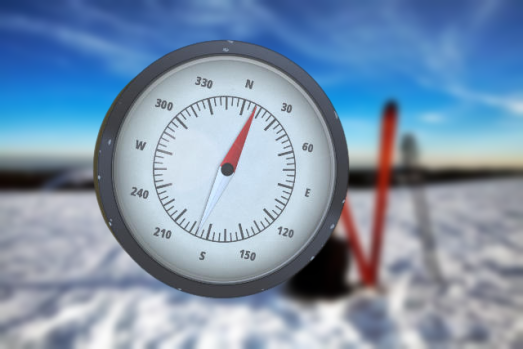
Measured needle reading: 10 °
